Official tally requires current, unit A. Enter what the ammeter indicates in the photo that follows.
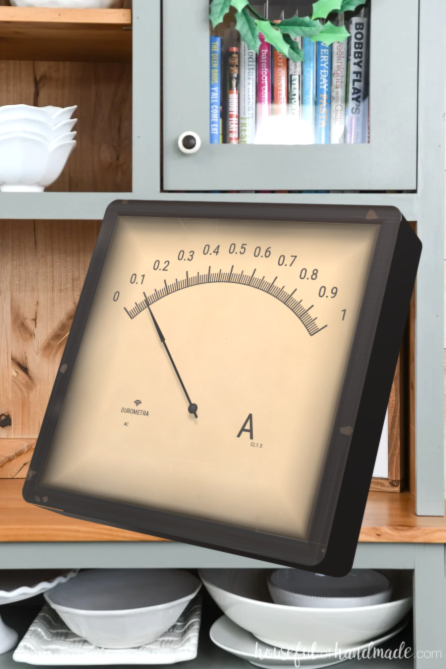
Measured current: 0.1 A
